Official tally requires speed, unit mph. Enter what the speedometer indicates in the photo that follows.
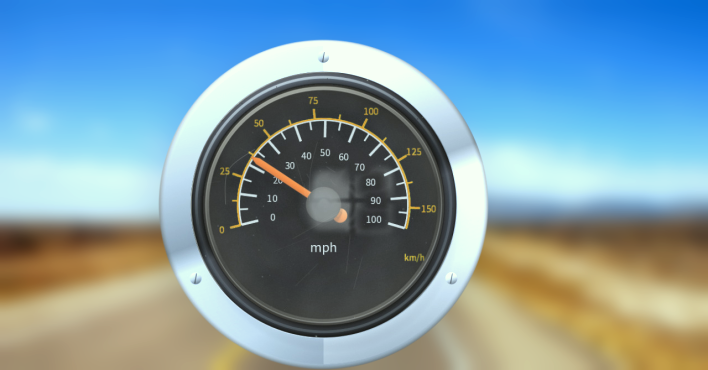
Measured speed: 22.5 mph
